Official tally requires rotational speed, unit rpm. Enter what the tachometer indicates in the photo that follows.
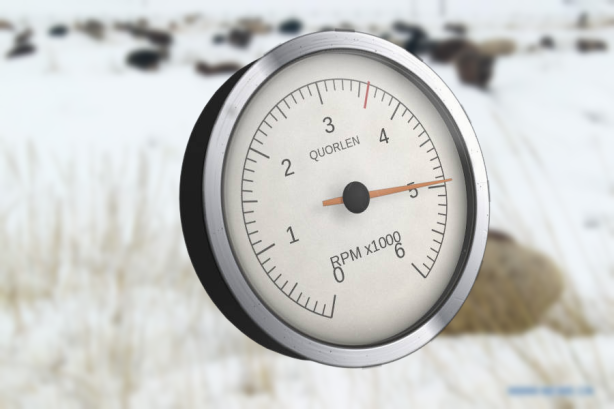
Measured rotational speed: 4950 rpm
